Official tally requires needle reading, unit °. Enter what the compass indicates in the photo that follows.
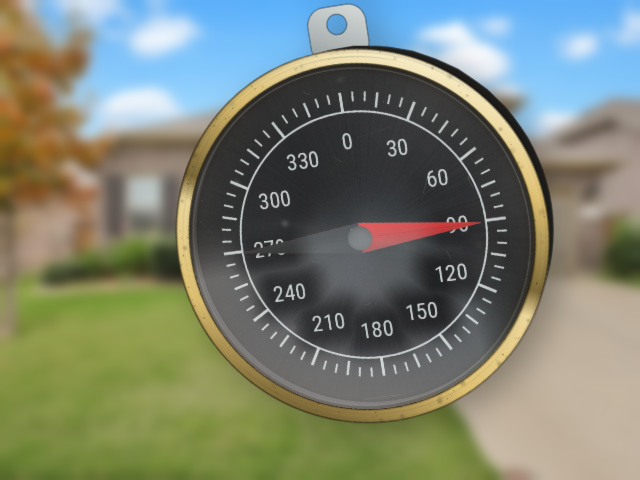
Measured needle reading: 90 °
